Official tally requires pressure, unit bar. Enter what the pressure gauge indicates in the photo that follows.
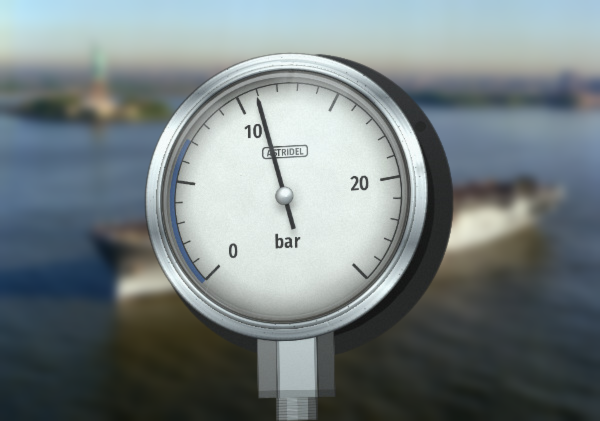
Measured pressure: 11 bar
